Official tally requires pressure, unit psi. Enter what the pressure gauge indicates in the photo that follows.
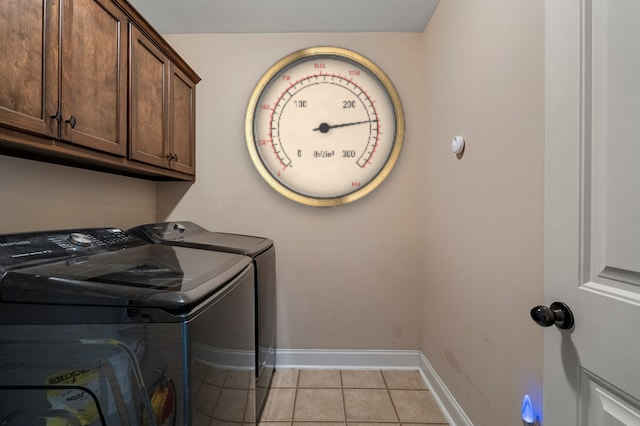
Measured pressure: 240 psi
